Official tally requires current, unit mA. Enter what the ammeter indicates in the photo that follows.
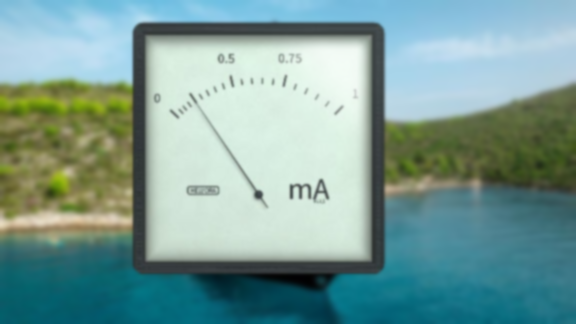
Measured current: 0.25 mA
